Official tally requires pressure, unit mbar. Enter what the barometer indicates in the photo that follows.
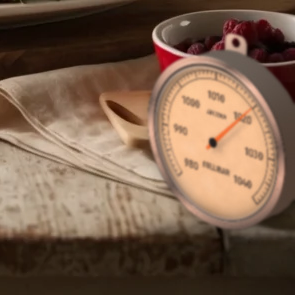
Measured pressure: 1020 mbar
